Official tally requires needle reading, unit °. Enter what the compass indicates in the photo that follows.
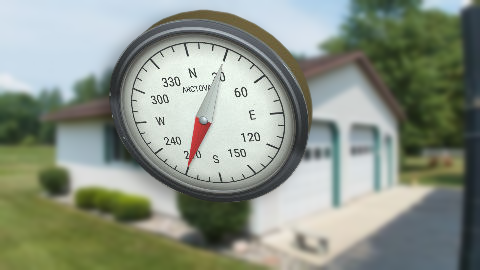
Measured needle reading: 210 °
